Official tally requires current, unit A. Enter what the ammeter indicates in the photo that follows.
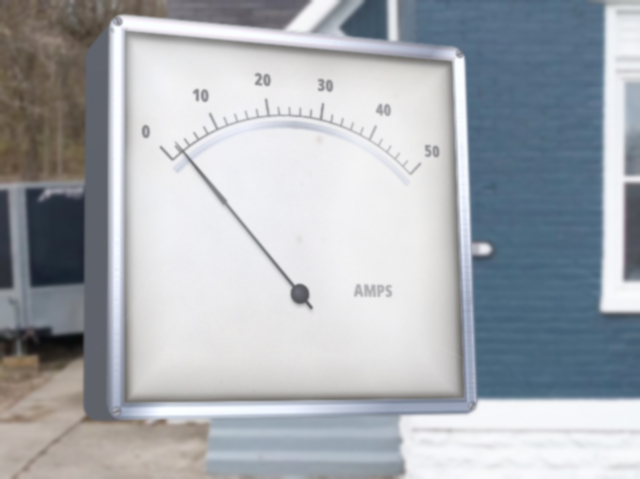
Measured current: 2 A
